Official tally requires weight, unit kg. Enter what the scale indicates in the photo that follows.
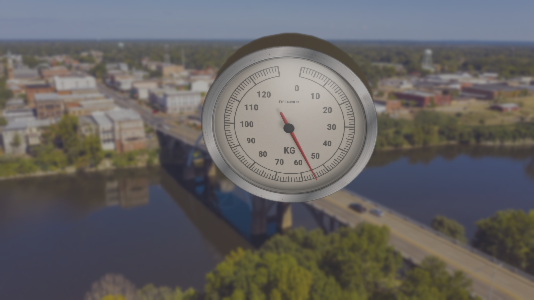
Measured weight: 55 kg
